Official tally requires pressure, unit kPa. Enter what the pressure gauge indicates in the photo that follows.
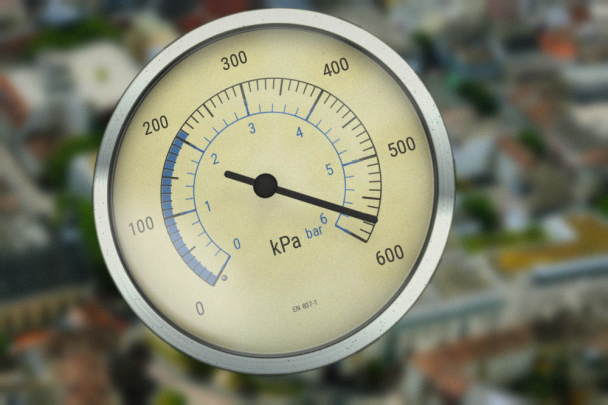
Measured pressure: 575 kPa
